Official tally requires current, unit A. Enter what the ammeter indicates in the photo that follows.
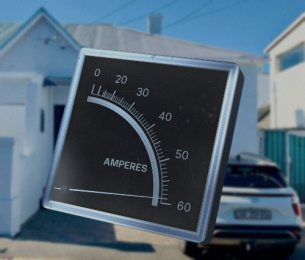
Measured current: 59 A
